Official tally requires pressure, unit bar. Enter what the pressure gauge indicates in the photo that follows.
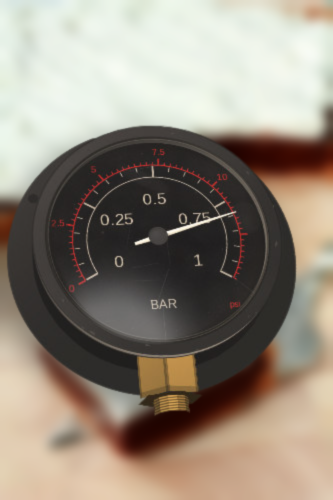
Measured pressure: 0.8 bar
